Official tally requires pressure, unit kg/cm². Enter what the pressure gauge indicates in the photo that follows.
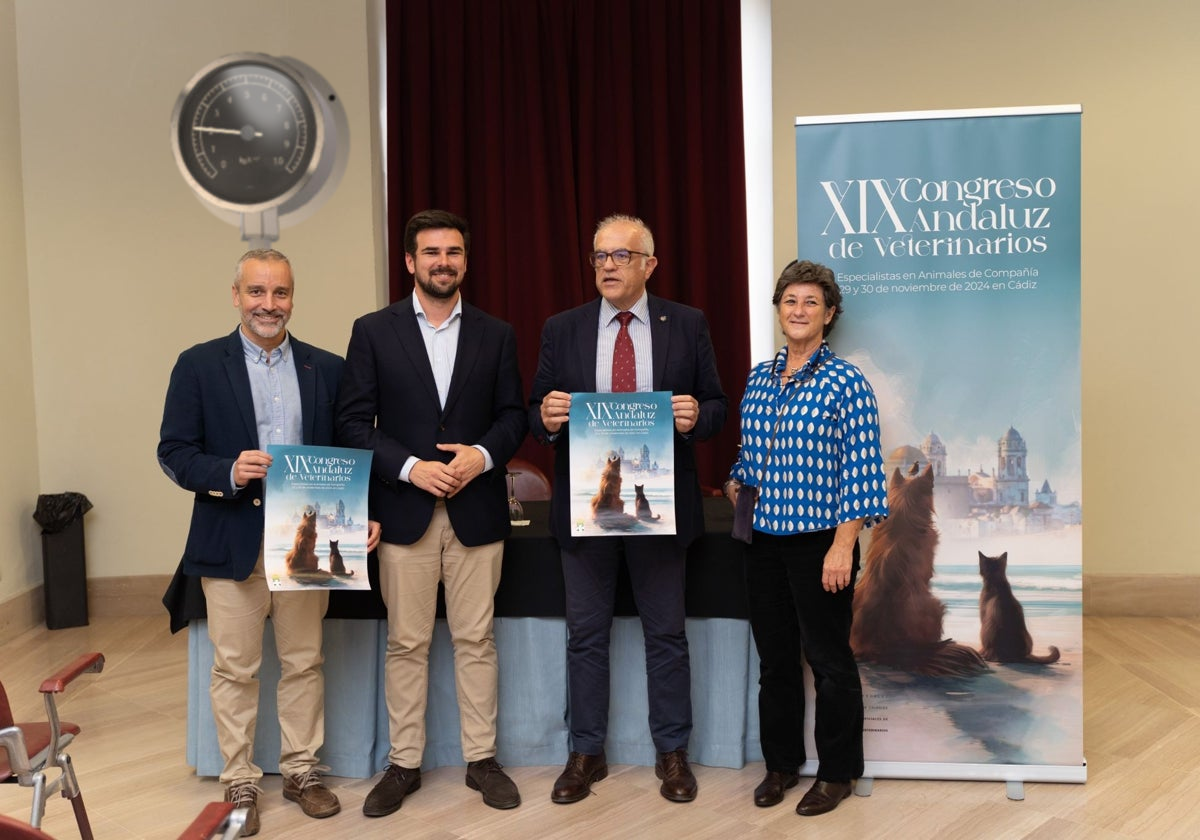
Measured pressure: 2 kg/cm²
